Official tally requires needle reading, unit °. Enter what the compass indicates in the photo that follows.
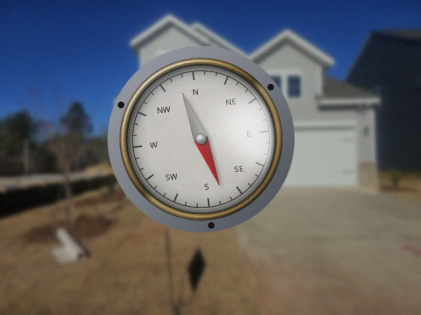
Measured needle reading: 165 °
